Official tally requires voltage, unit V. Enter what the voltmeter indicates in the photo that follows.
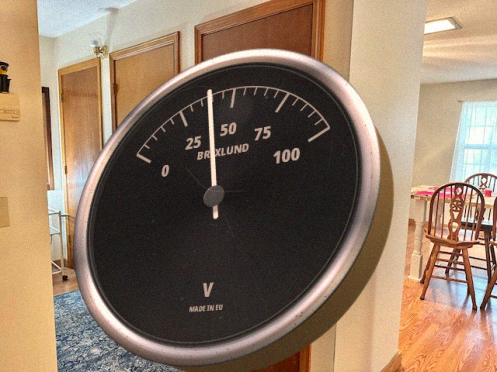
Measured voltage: 40 V
